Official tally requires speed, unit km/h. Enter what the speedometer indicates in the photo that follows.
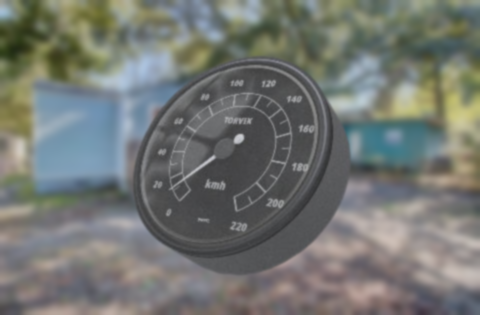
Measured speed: 10 km/h
